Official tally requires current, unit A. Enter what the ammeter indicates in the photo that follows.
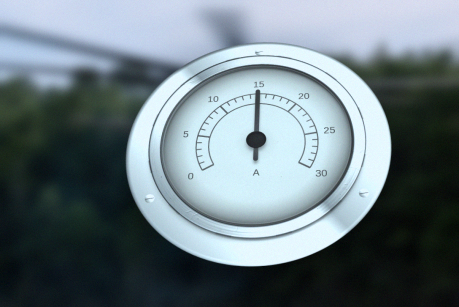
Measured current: 15 A
